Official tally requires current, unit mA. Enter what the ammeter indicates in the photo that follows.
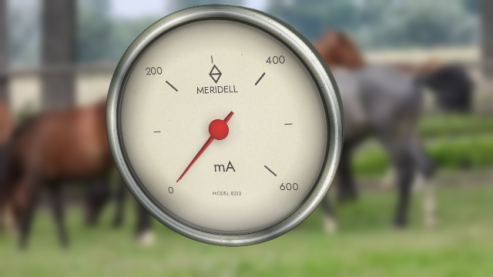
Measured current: 0 mA
